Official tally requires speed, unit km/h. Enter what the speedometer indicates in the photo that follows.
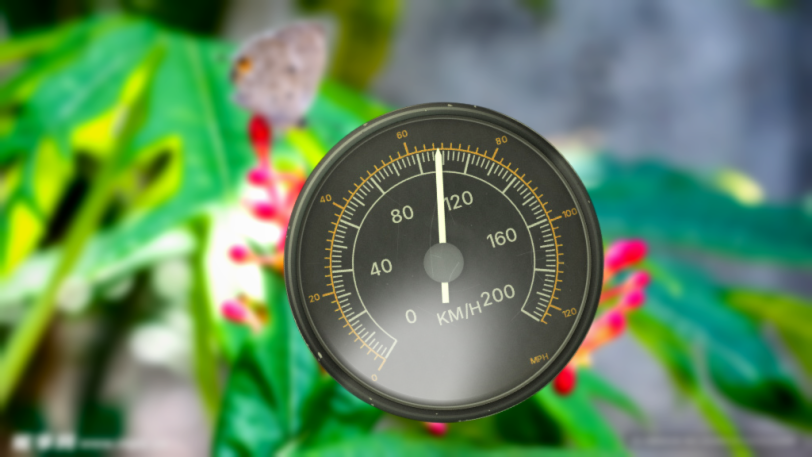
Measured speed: 108 km/h
